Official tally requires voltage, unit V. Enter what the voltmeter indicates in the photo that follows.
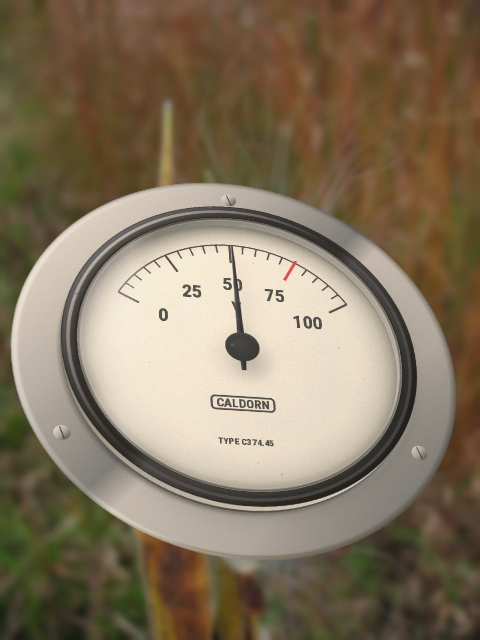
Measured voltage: 50 V
